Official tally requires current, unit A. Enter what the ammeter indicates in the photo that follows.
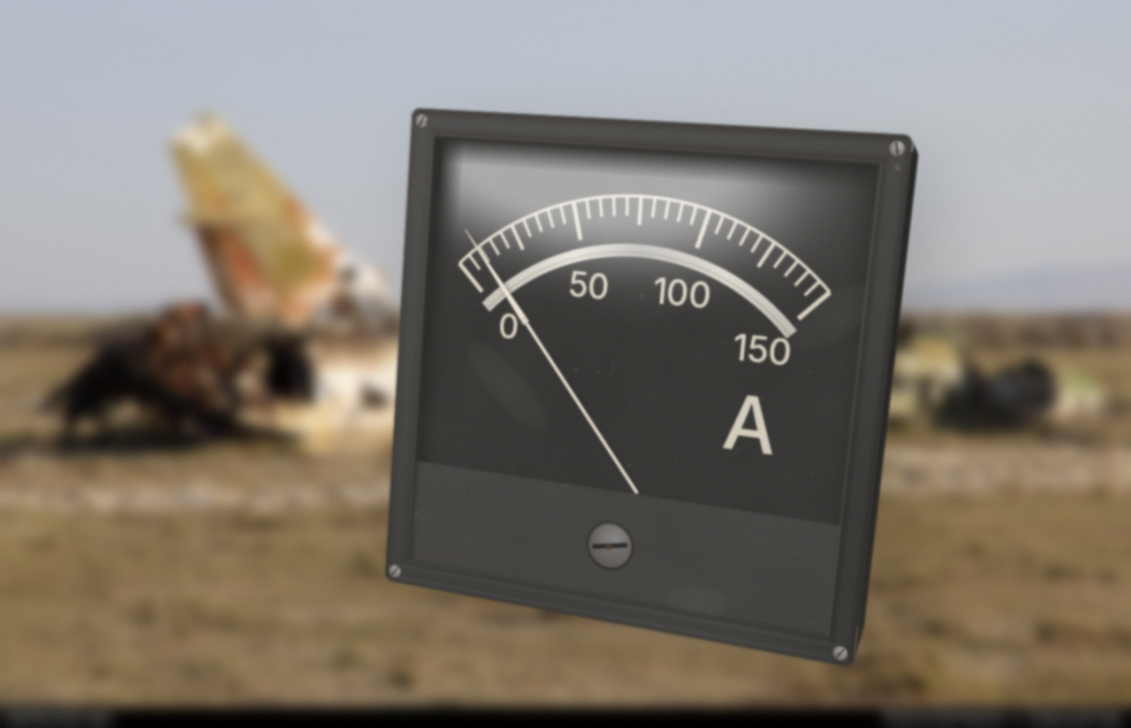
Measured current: 10 A
